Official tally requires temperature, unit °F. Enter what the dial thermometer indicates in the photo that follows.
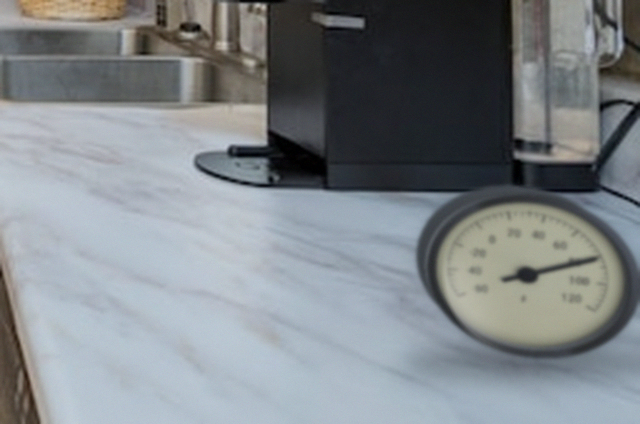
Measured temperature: 80 °F
